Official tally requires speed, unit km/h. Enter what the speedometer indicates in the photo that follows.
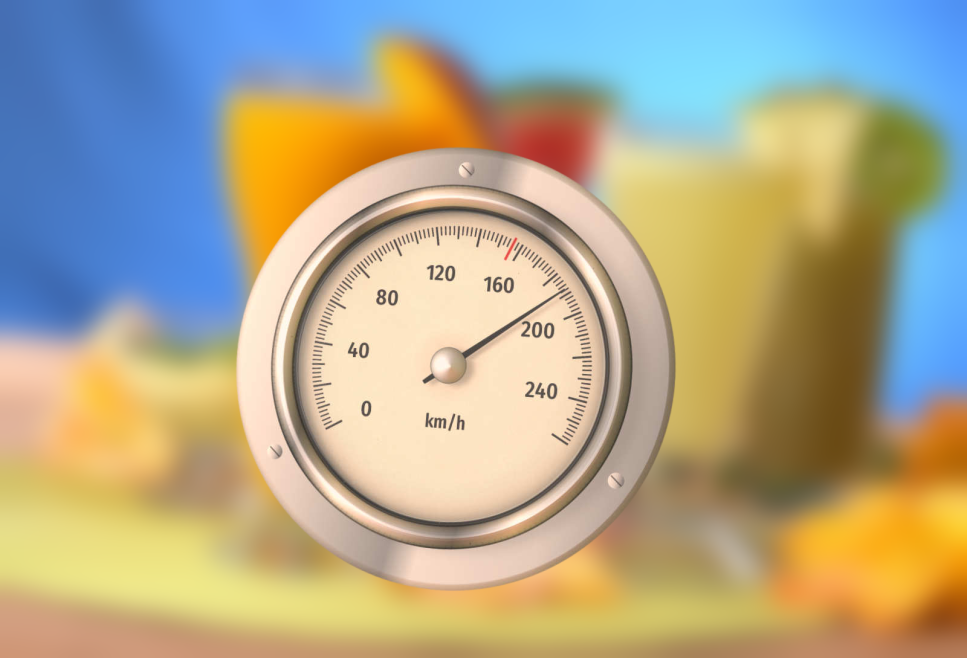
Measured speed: 188 km/h
